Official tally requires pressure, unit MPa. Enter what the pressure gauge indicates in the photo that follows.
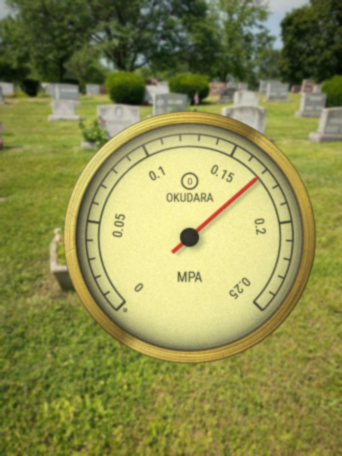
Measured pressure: 0.17 MPa
